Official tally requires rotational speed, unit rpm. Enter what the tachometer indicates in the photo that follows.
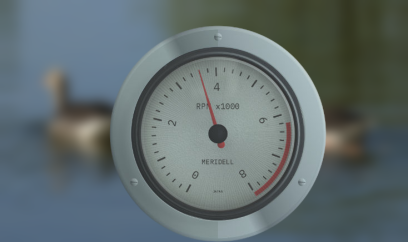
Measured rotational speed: 3600 rpm
